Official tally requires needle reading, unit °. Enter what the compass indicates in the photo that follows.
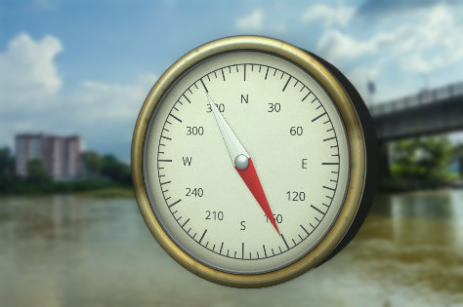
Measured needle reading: 150 °
